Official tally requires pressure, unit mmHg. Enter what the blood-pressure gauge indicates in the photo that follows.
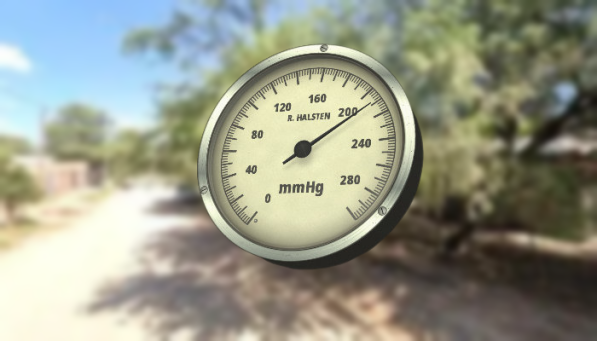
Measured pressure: 210 mmHg
